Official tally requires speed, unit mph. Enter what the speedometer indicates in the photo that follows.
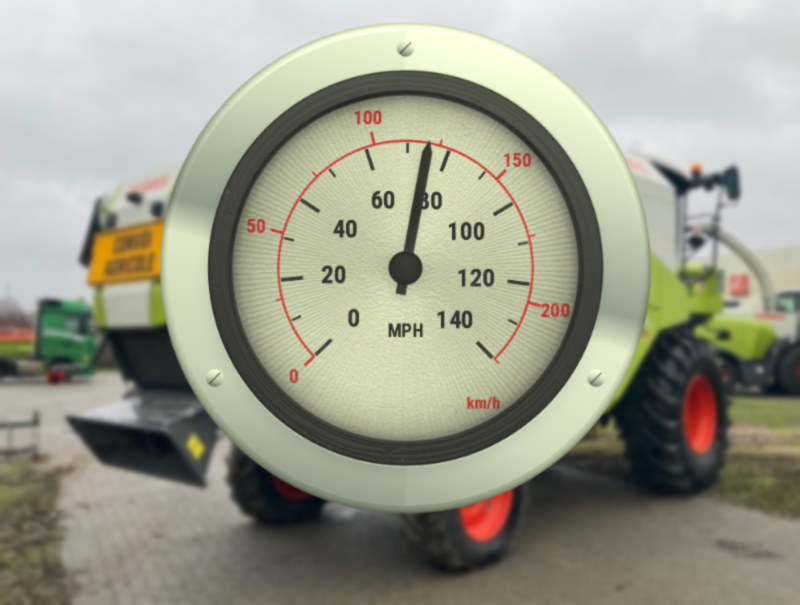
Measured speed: 75 mph
